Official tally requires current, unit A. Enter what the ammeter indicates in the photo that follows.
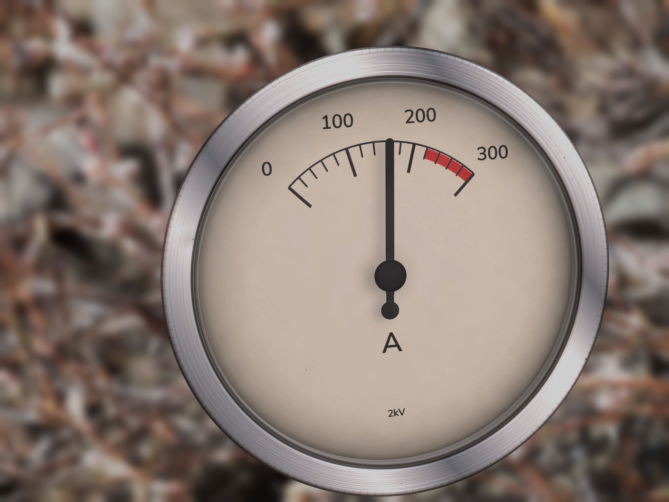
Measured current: 160 A
